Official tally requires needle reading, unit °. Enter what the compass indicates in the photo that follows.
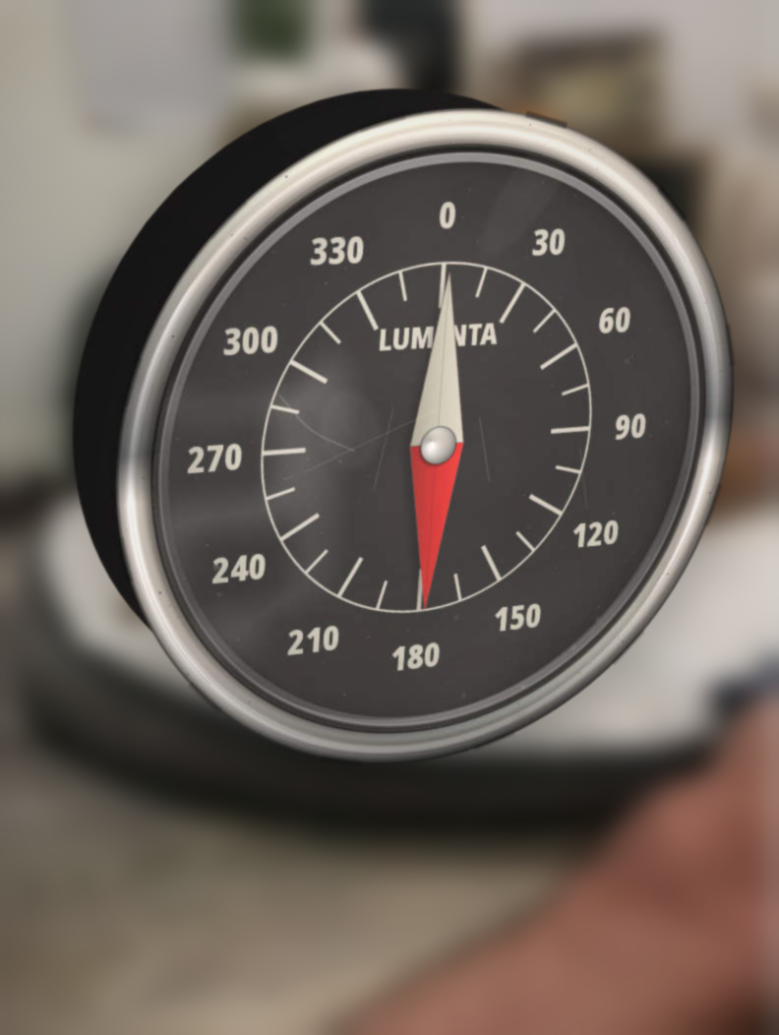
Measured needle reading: 180 °
